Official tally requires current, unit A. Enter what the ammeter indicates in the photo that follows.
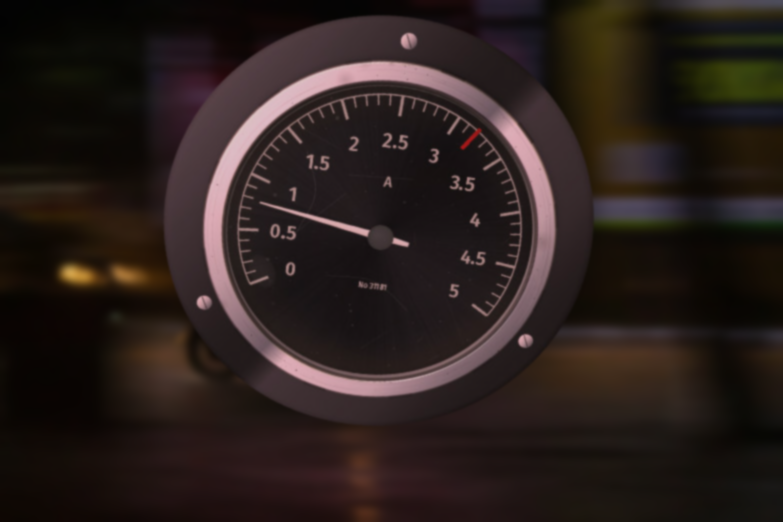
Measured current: 0.8 A
